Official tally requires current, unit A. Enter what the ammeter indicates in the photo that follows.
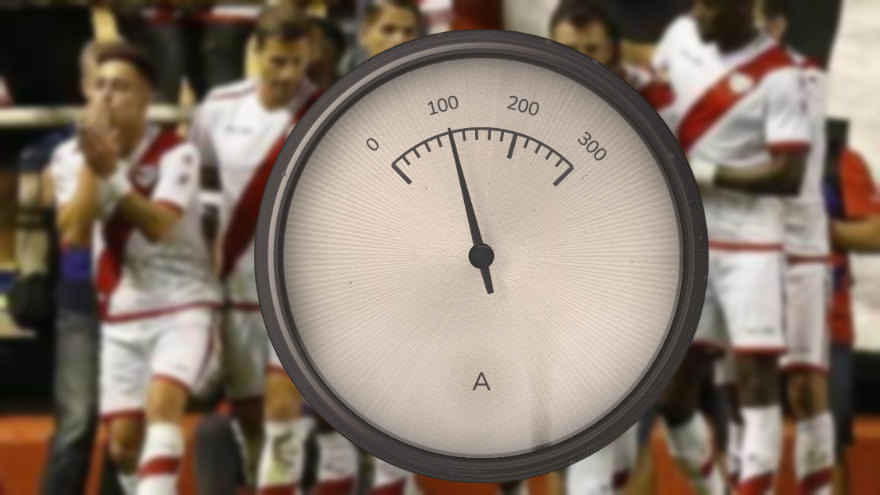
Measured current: 100 A
